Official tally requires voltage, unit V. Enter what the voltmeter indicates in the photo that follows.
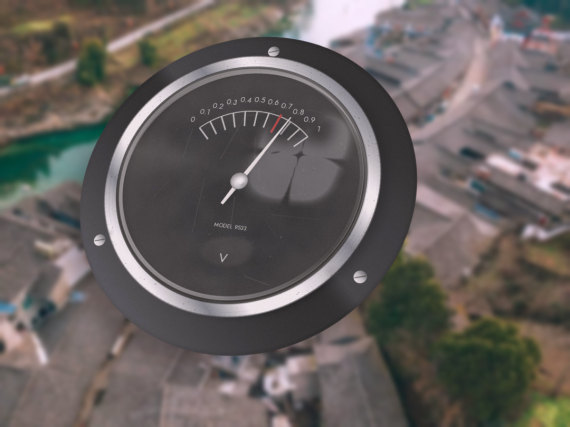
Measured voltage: 0.8 V
